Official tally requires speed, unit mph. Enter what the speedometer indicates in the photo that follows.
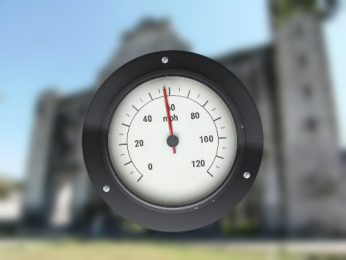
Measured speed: 57.5 mph
